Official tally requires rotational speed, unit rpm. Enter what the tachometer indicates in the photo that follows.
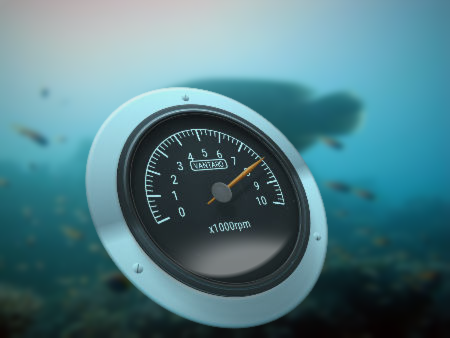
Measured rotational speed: 8000 rpm
